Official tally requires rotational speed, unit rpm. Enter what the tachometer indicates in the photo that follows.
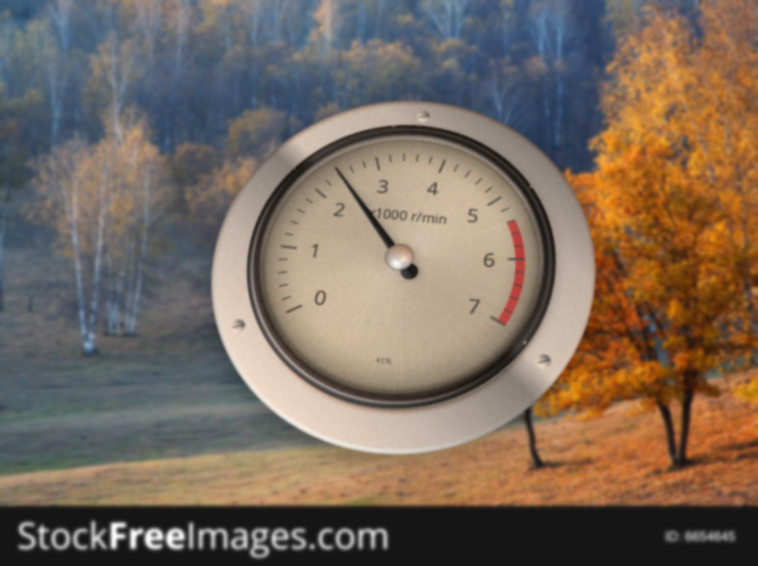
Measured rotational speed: 2400 rpm
